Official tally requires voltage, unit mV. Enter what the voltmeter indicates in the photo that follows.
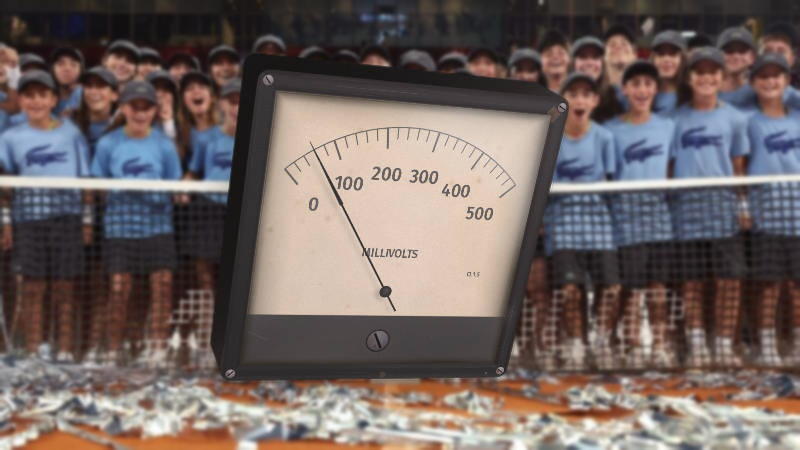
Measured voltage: 60 mV
